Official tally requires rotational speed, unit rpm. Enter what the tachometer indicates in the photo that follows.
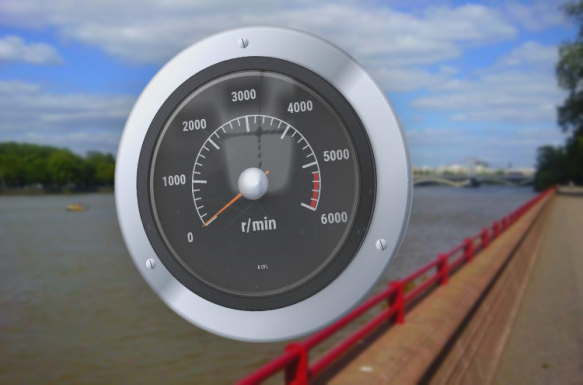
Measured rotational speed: 0 rpm
